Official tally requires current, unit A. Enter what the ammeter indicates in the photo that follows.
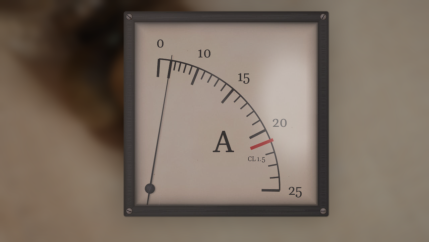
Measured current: 5 A
